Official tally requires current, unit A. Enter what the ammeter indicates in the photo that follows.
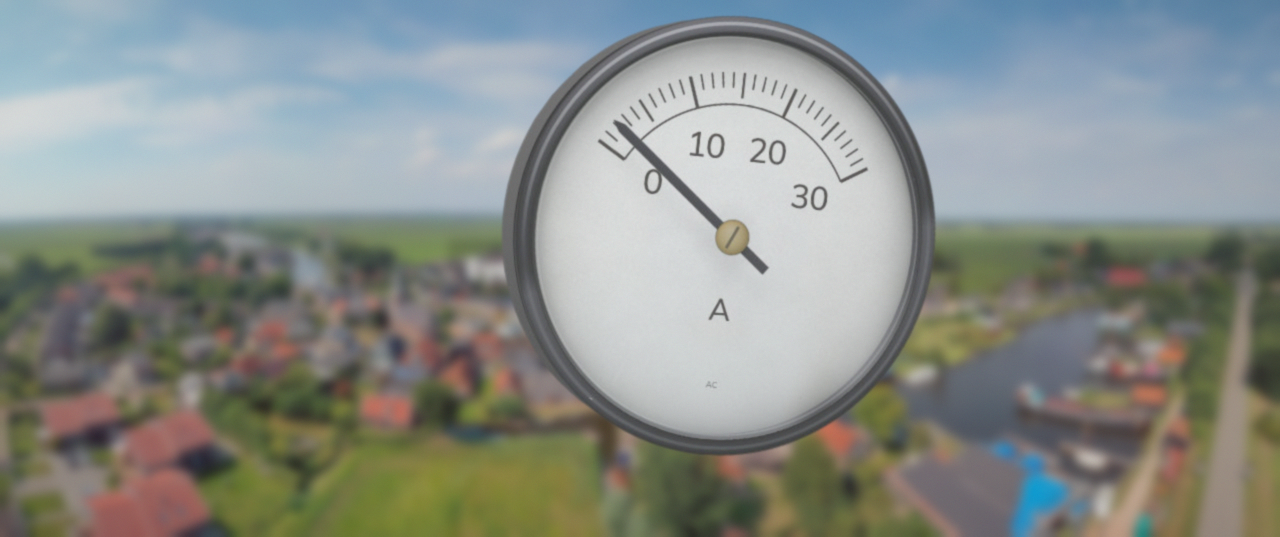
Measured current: 2 A
